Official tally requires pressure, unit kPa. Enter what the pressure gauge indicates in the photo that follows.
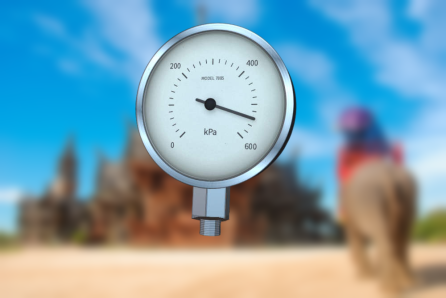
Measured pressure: 540 kPa
